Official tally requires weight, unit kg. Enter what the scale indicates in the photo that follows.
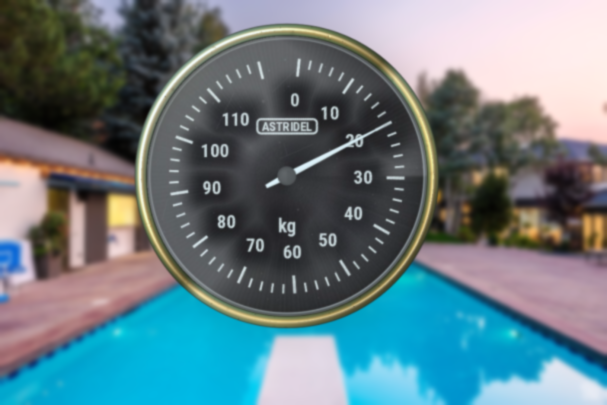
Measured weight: 20 kg
